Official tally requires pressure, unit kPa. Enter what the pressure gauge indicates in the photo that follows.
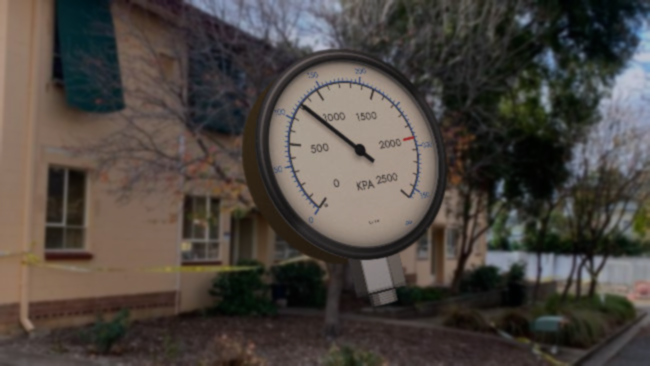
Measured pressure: 800 kPa
